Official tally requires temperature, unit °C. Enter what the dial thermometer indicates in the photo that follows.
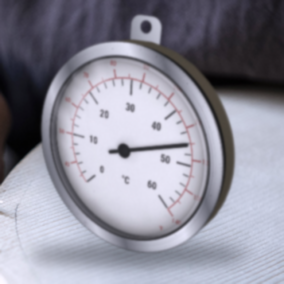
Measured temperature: 46 °C
